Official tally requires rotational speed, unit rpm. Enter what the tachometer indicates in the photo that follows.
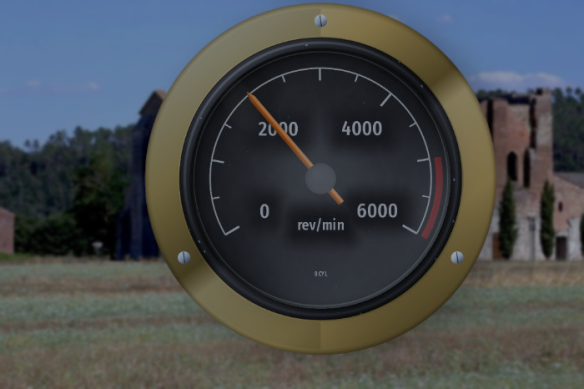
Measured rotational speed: 2000 rpm
